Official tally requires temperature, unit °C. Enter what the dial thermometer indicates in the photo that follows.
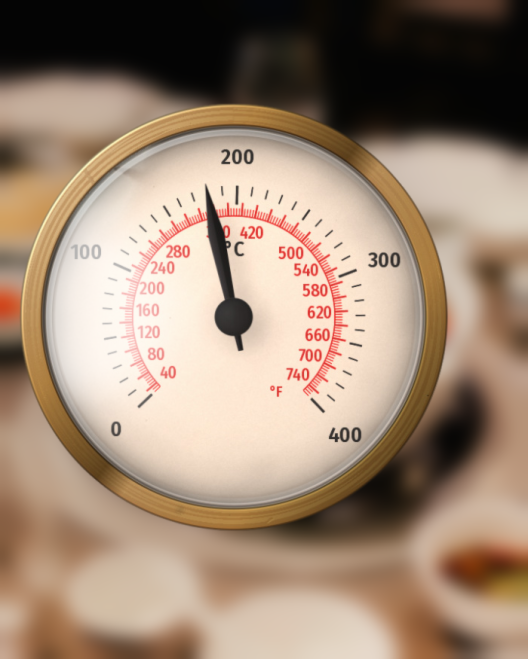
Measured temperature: 180 °C
